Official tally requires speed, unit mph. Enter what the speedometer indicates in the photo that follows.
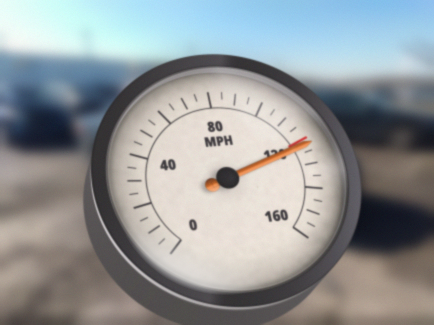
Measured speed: 122.5 mph
